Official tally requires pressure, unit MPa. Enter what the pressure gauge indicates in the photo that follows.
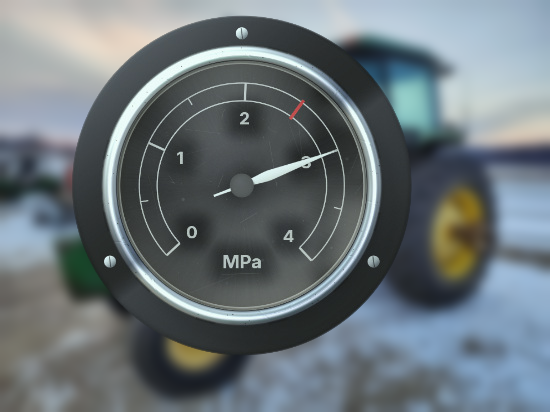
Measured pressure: 3 MPa
